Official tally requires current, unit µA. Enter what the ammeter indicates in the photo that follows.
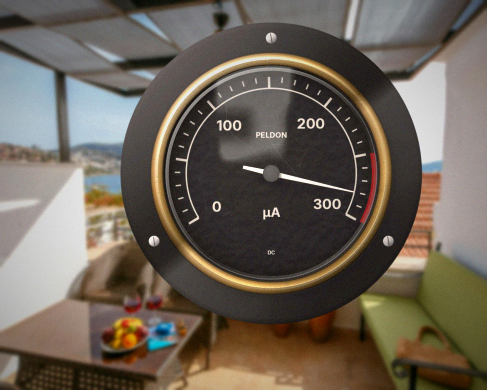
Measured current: 280 µA
